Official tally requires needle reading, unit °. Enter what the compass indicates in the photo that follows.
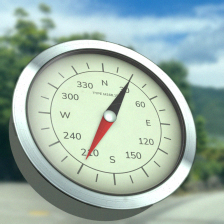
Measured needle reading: 210 °
